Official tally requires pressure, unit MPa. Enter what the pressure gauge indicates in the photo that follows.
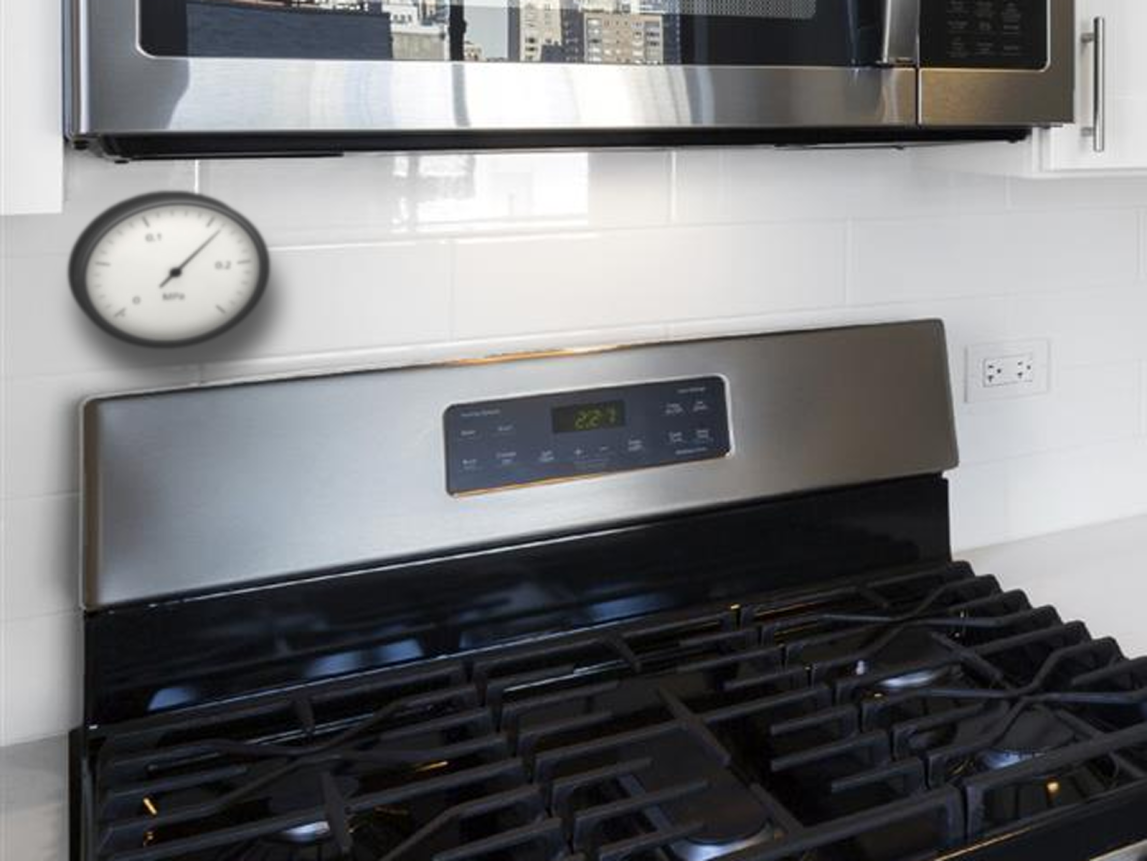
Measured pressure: 0.16 MPa
